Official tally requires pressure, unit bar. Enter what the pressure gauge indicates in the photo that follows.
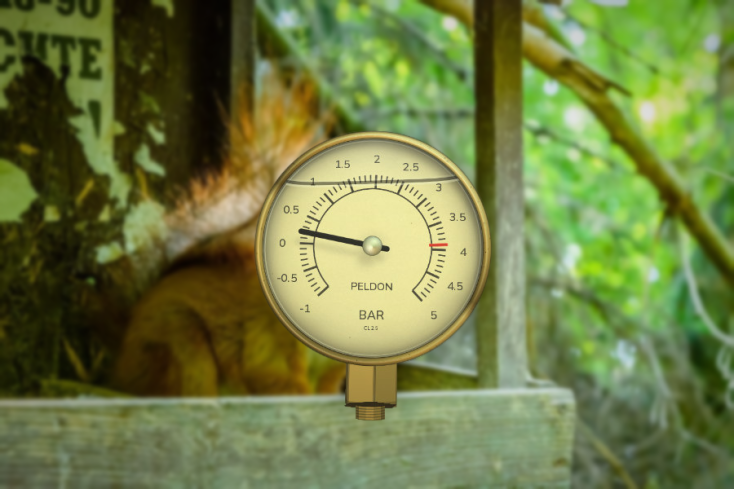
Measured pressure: 0.2 bar
